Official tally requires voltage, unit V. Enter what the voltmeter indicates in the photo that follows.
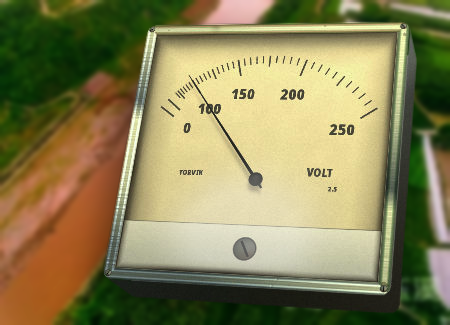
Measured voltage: 100 V
